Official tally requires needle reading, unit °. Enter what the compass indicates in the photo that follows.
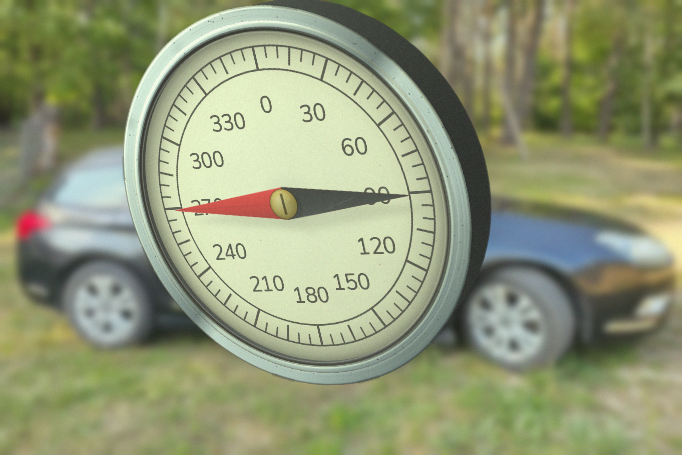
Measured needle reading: 270 °
